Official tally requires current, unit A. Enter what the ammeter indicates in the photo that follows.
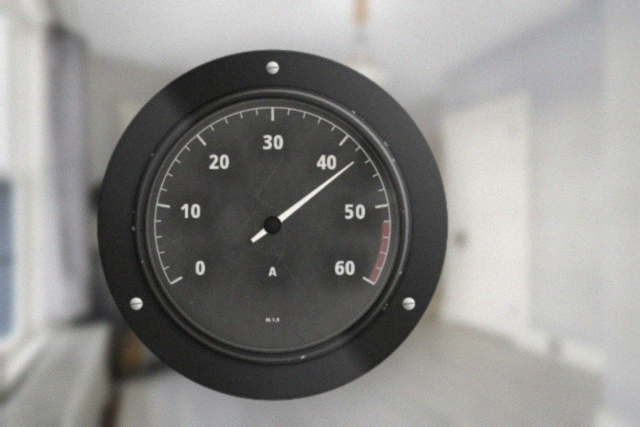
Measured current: 43 A
